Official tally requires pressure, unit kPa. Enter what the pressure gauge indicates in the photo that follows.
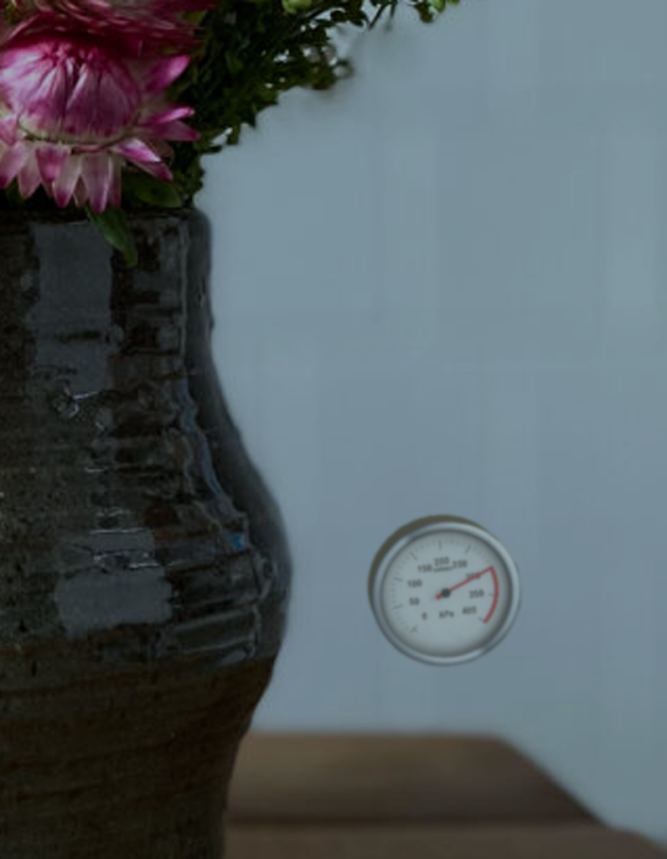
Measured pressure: 300 kPa
